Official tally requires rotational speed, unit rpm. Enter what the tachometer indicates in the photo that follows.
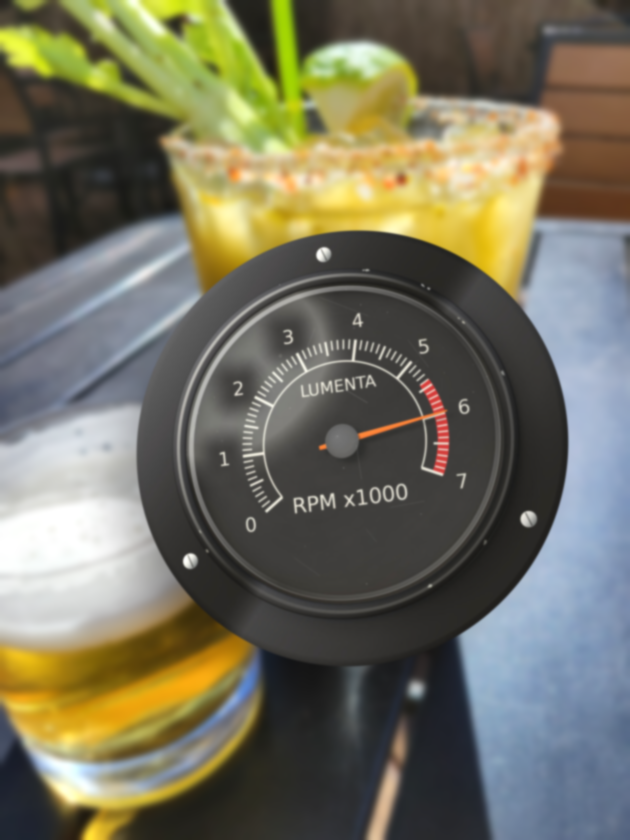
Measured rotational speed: 6000 rpm
